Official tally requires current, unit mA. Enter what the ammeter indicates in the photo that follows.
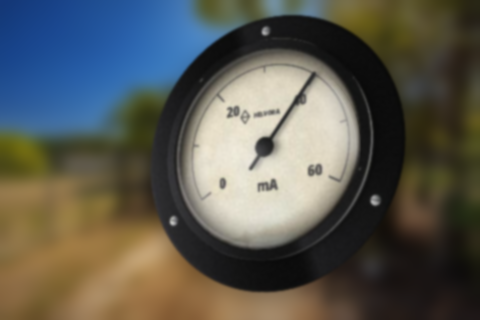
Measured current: 40 mA
